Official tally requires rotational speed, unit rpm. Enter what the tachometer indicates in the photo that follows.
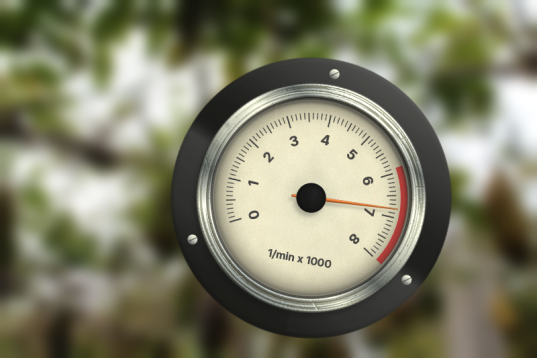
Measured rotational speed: 6800 rpm
